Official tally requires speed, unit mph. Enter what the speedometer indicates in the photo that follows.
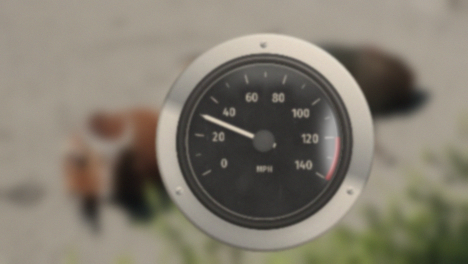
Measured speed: 30 mph
